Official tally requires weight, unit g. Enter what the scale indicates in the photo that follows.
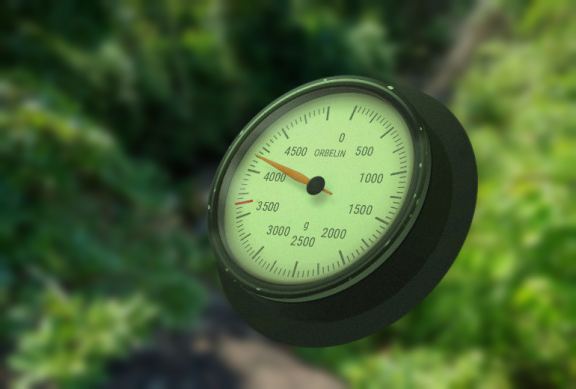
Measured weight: 4150 g
